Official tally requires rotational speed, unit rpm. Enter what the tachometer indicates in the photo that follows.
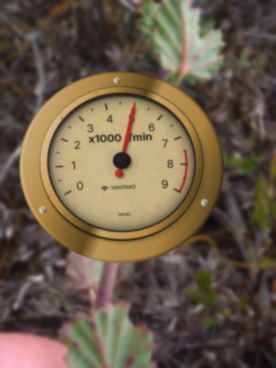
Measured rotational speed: 5000 rpm
